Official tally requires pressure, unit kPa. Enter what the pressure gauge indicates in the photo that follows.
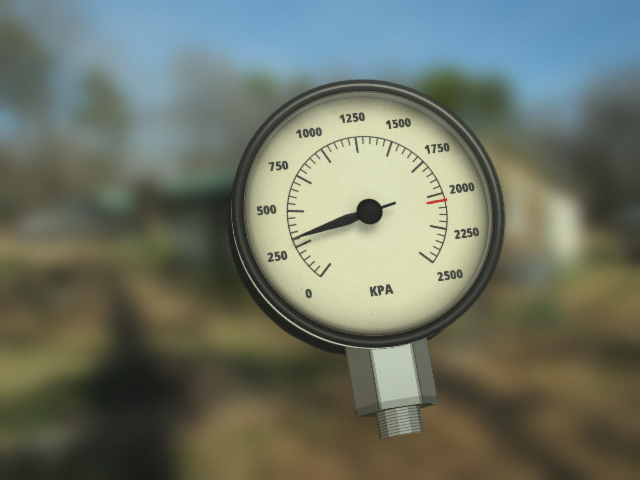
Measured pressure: 300 kPa
